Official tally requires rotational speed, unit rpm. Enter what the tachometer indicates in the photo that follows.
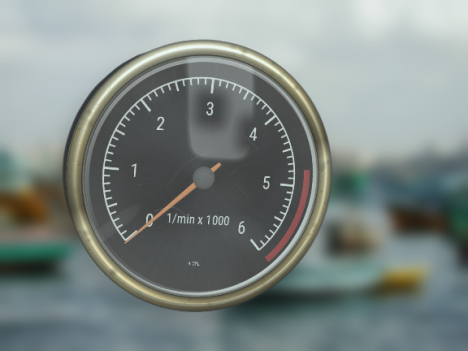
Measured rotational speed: 0 rpm
